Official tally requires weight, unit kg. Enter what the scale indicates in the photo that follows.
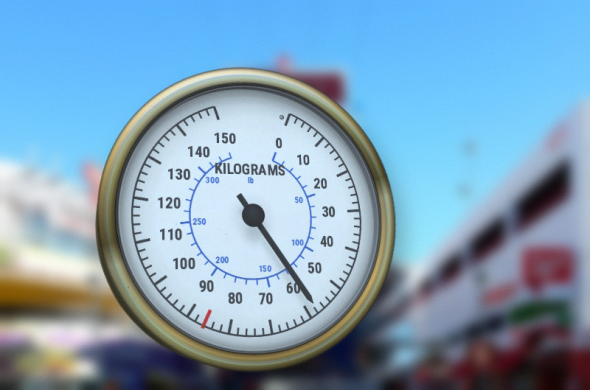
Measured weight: 58 kg
